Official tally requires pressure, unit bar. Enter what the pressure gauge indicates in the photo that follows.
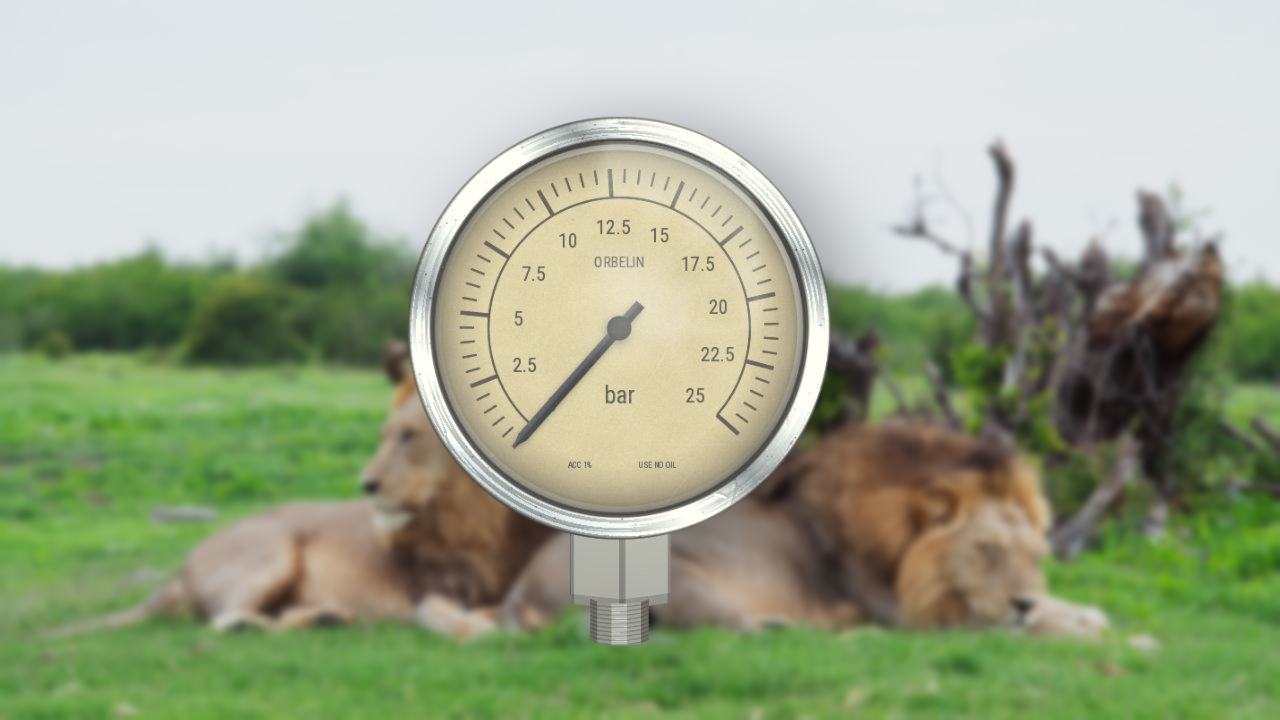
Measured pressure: 0 bar
